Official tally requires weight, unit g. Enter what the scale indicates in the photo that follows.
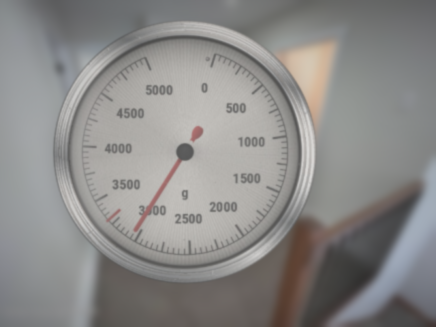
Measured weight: 3050 g
